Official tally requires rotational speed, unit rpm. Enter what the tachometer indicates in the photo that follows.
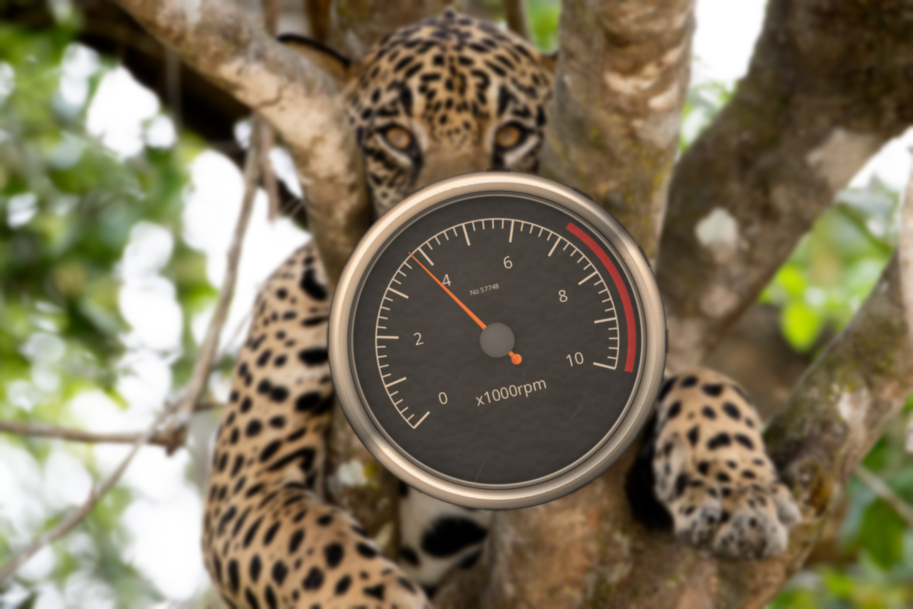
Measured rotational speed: 3800 rpm
